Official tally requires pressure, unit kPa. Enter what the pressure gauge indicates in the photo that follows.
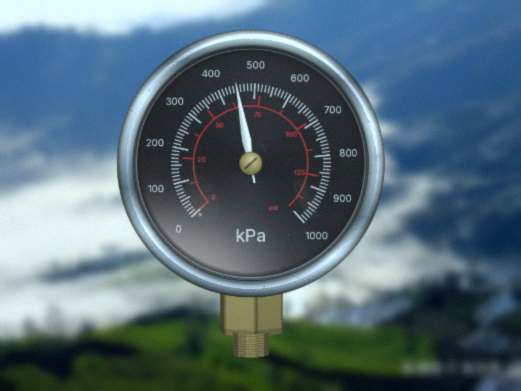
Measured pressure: 450 kPa
